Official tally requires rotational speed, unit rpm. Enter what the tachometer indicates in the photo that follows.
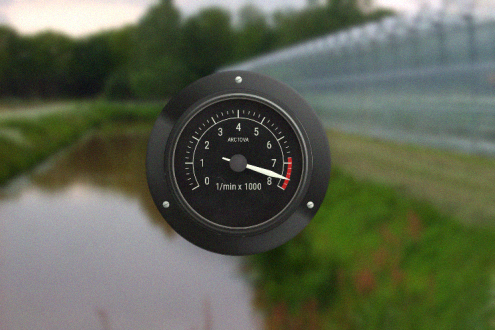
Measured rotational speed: 7600 rpm
